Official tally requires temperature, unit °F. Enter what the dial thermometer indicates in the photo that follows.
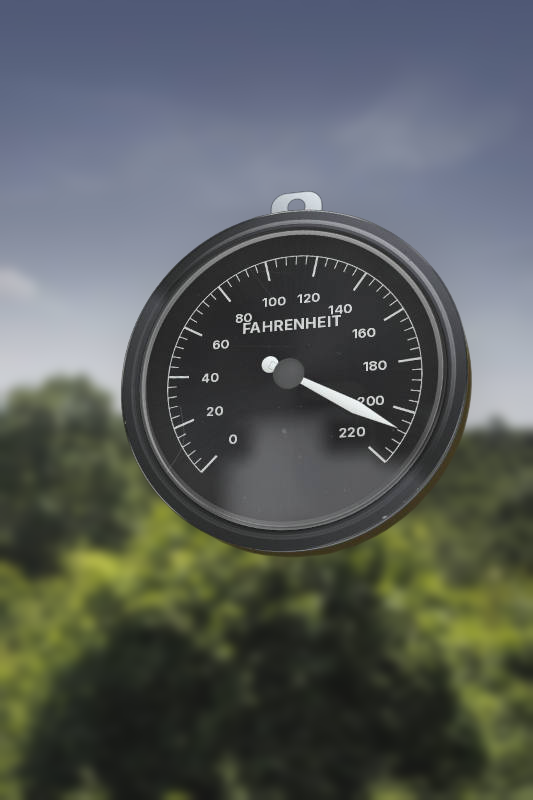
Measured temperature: 208 °F
